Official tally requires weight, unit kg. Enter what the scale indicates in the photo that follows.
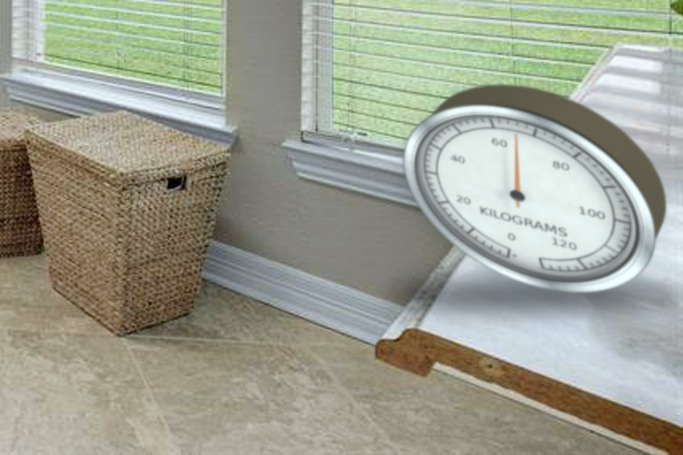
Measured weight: 66 kg
